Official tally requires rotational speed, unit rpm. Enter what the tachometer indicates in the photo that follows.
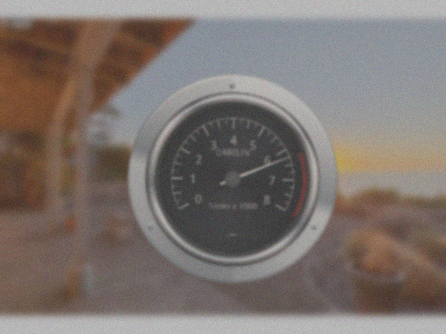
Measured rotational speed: 6250 rpm
